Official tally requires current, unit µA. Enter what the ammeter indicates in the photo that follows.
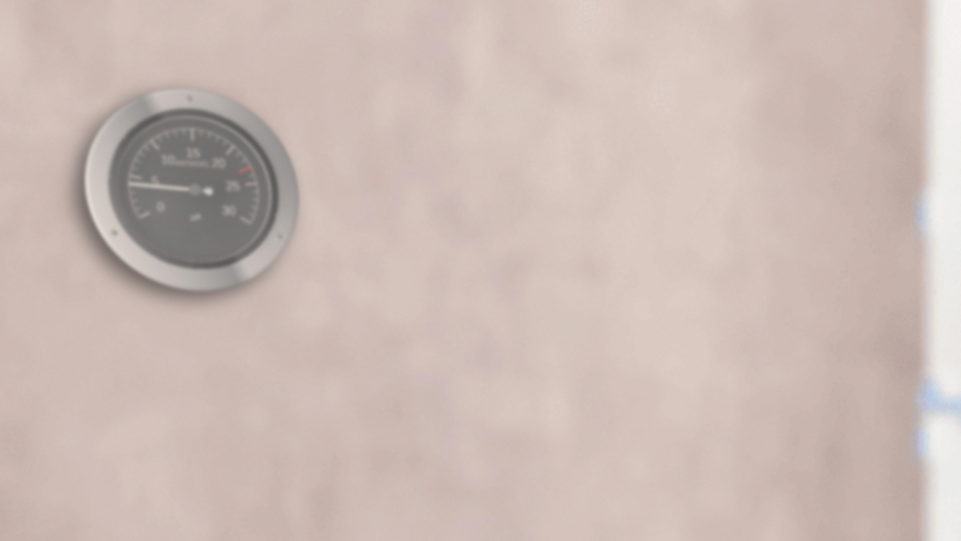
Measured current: 4 µA
